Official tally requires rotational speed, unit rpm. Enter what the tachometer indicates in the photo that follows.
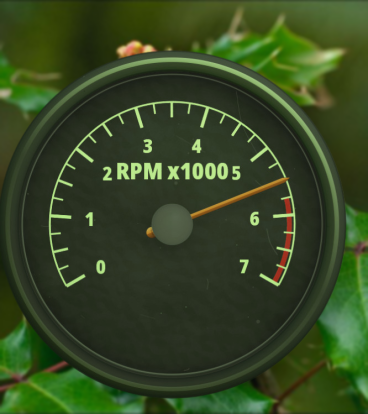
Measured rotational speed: 5500 rpm
